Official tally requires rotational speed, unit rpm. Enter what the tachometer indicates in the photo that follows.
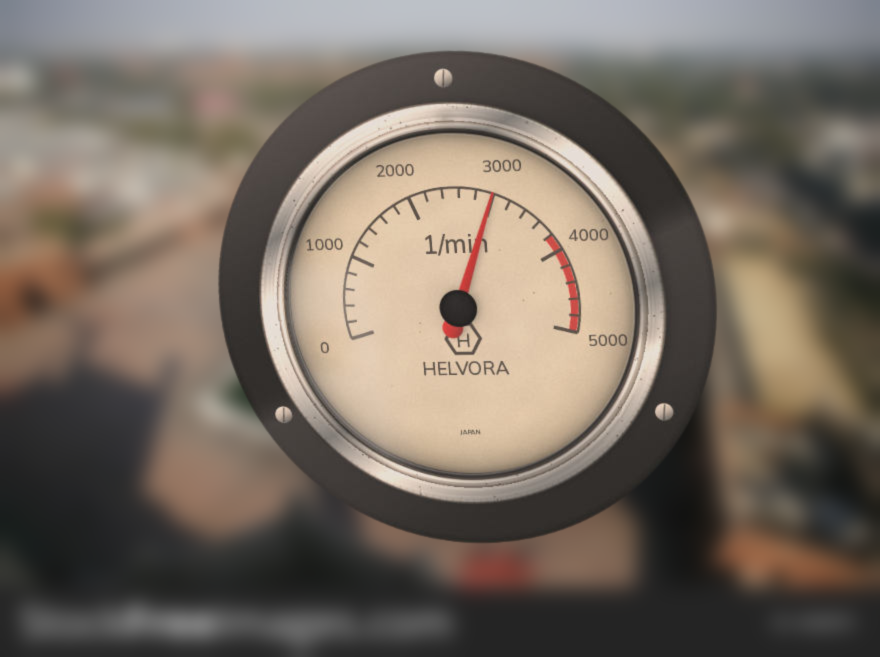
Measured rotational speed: 3000 rpm
